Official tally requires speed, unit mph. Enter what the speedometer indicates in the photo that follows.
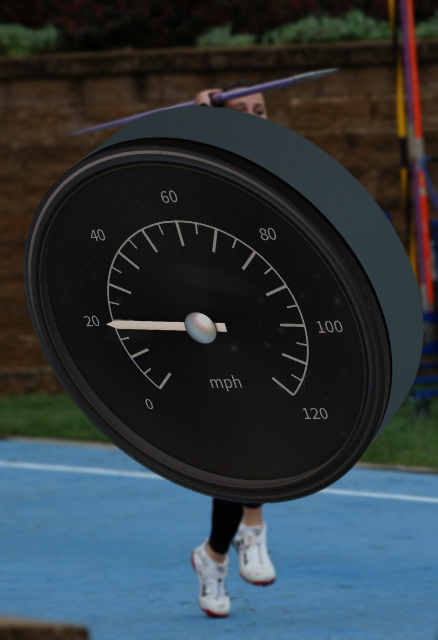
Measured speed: 20 mph
